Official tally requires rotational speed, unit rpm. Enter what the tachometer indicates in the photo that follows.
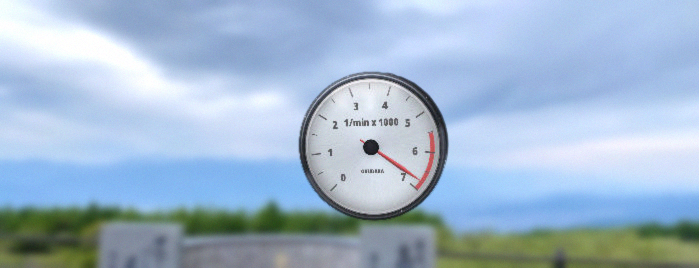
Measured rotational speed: 6750 rpm
